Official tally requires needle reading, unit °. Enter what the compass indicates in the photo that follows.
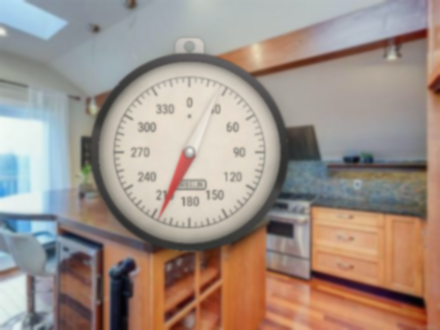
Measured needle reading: 205 °
